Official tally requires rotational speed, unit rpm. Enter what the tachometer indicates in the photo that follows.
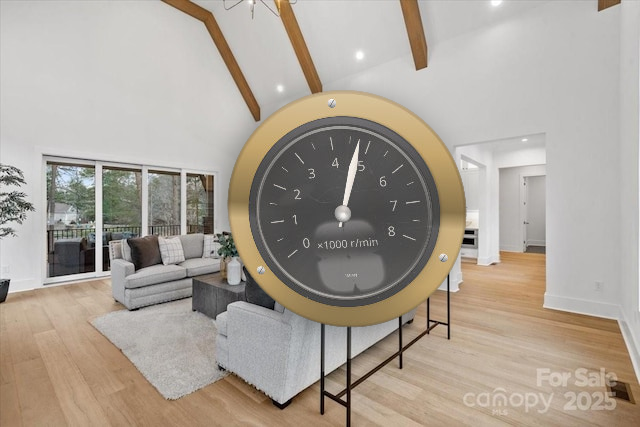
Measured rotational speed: 4750 rpm
